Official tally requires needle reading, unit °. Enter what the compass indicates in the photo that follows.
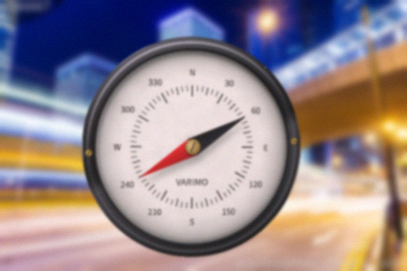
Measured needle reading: 240 °
